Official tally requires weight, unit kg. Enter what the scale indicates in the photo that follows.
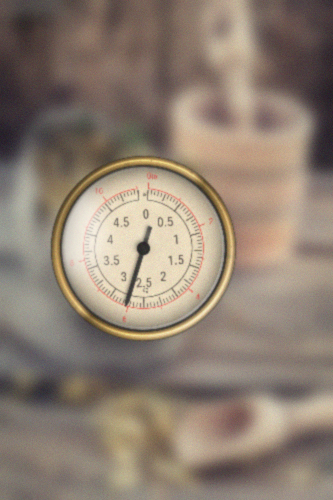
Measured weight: 2.75 kg
